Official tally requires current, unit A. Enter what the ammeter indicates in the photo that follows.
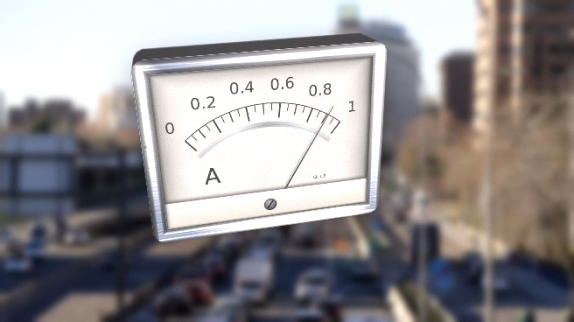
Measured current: 0.9 A
